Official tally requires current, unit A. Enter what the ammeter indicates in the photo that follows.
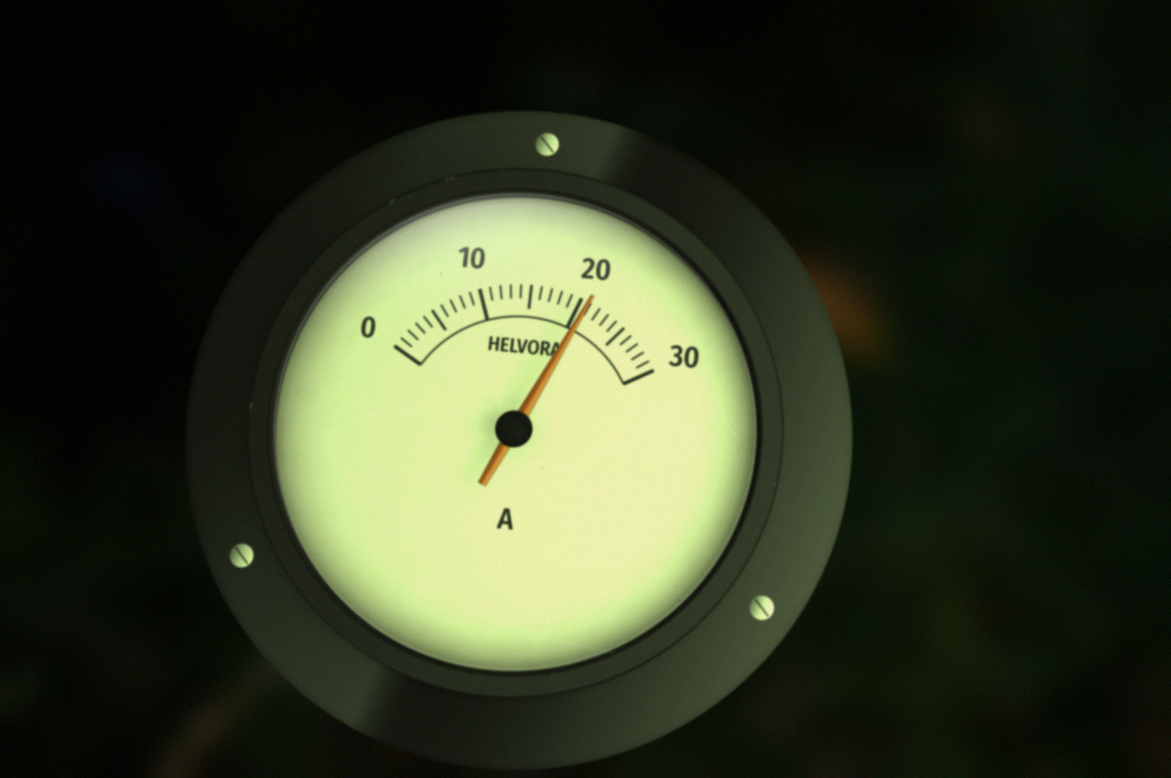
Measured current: 21 A
